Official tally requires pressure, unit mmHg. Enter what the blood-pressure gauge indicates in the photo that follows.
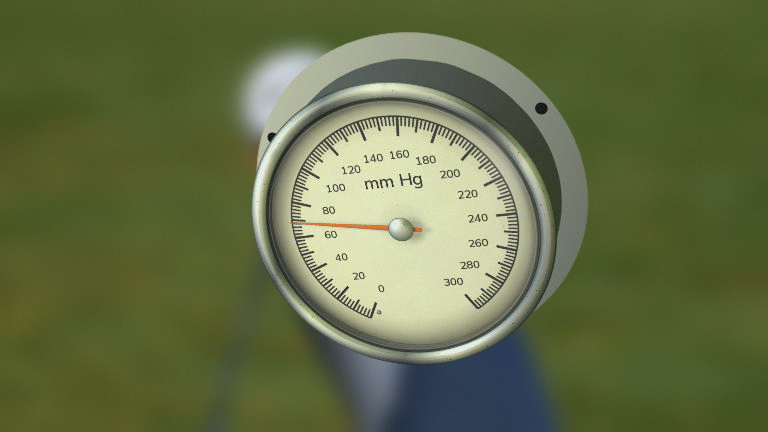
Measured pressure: 70 mmHg
